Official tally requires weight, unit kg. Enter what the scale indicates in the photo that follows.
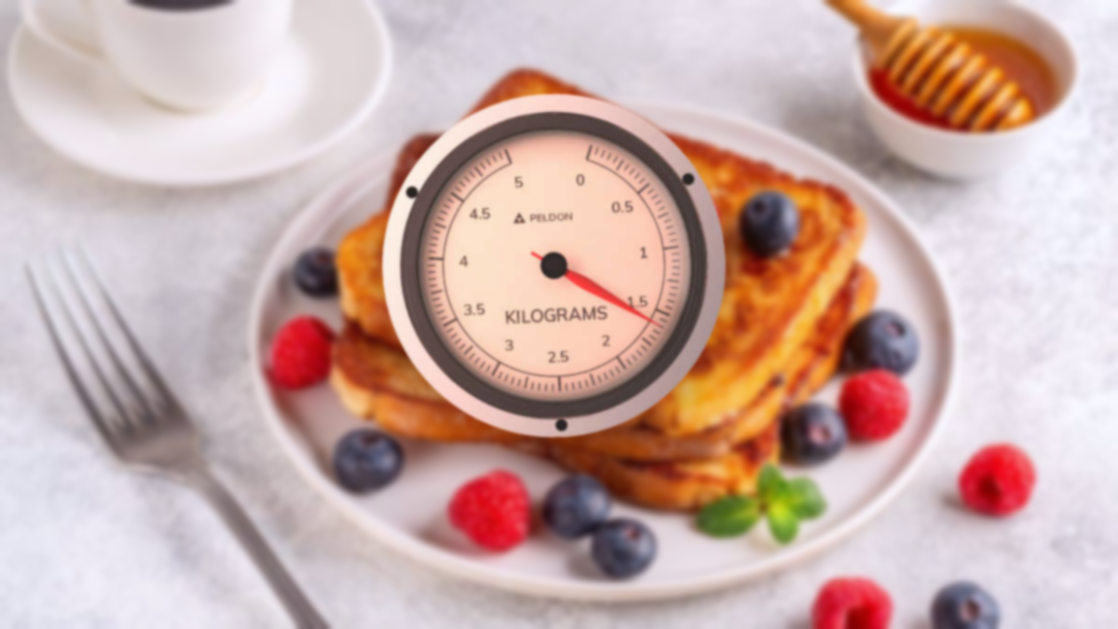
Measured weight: 1.6 kg
